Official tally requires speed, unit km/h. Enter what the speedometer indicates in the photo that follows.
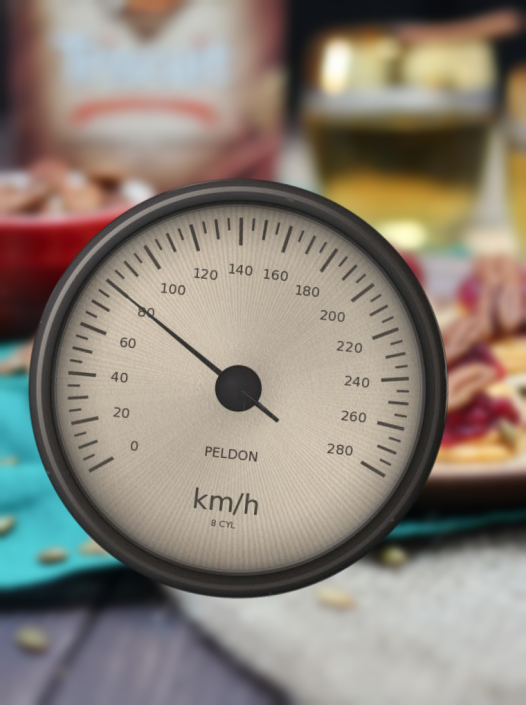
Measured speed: 80 km/h
